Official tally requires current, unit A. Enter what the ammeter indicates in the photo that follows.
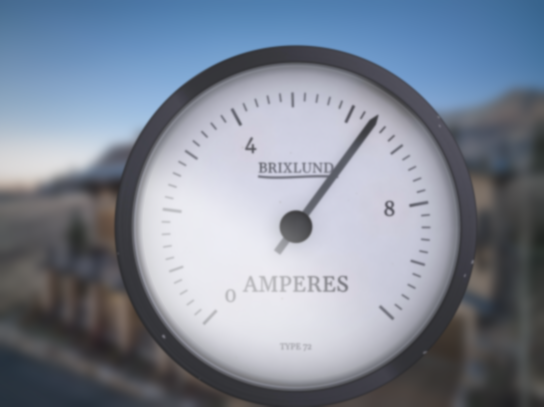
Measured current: 6.4 A
